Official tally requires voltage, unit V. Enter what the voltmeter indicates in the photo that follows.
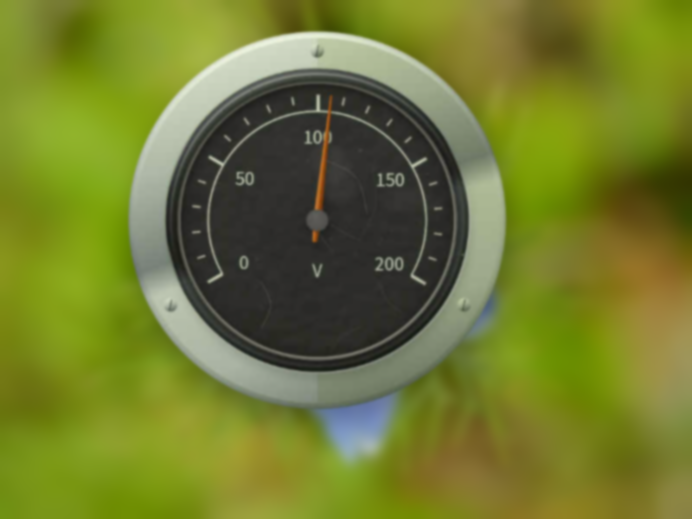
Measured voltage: 105 V
